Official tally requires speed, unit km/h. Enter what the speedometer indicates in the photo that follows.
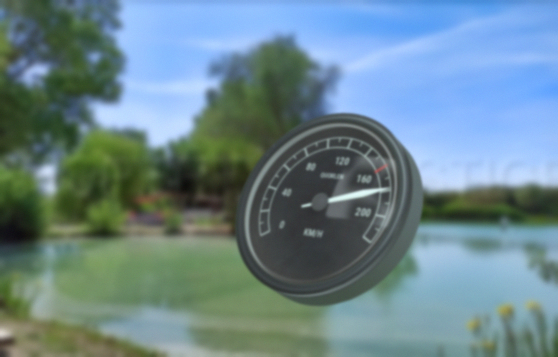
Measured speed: 180 km/h
